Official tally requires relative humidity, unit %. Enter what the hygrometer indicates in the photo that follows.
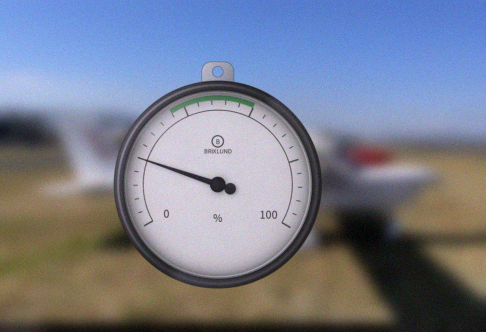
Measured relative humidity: 20 %
